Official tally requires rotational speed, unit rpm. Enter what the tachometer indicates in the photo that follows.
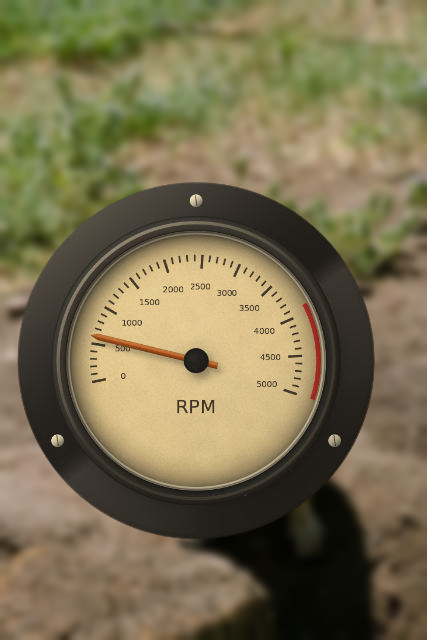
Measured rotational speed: 600 rpm
